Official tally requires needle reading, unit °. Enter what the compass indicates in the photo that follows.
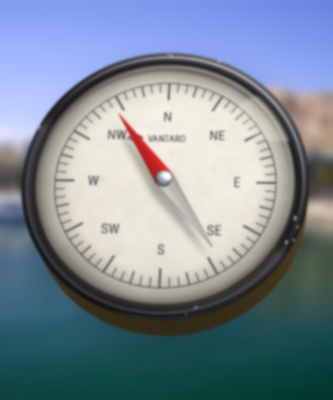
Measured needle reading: 325 °
